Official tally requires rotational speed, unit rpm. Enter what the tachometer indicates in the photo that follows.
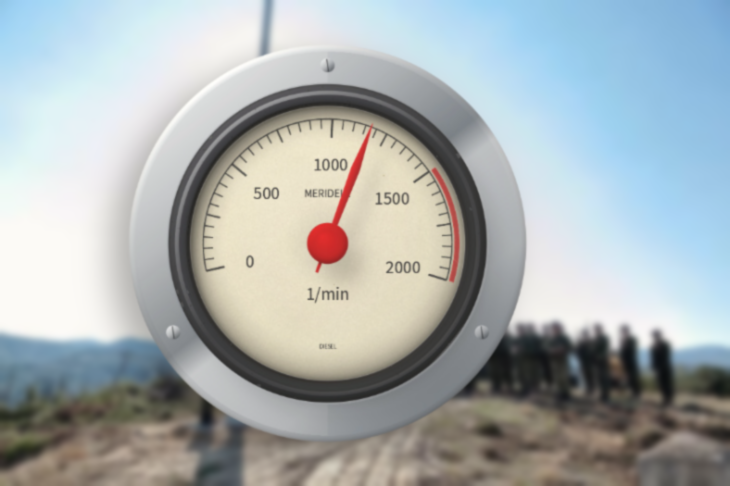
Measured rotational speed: 1175 rpm
